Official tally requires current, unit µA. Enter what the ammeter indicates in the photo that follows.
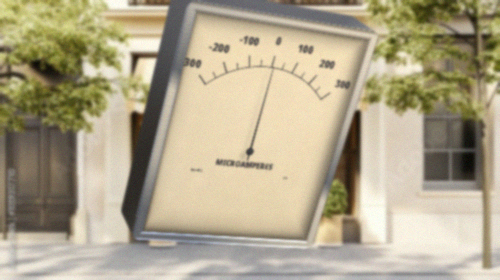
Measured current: 0 µA
